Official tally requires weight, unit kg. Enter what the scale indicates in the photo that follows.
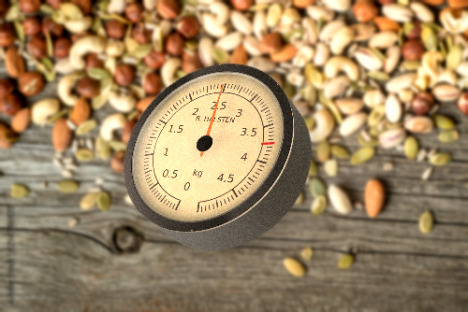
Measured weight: 2.5 kg
